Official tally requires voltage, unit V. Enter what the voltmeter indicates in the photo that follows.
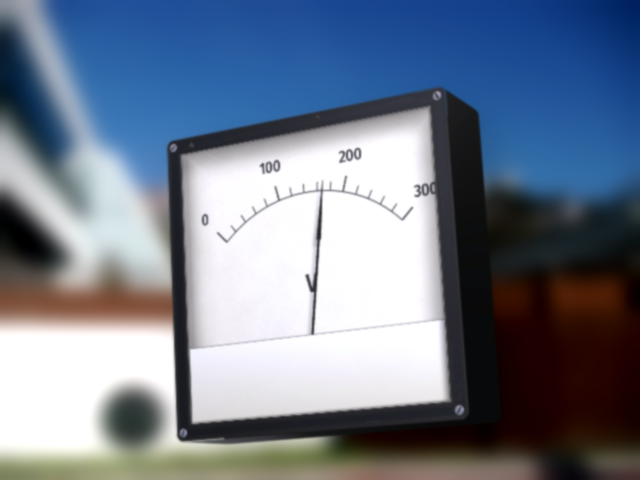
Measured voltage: 170 V
